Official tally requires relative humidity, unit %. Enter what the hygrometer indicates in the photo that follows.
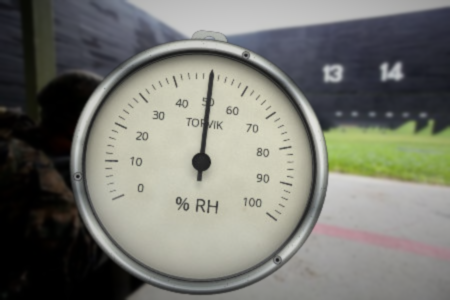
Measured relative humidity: 50 %
